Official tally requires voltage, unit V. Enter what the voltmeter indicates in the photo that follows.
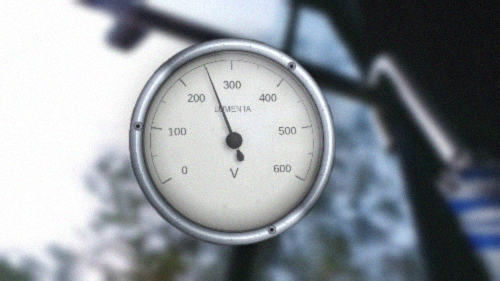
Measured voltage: 250 V
